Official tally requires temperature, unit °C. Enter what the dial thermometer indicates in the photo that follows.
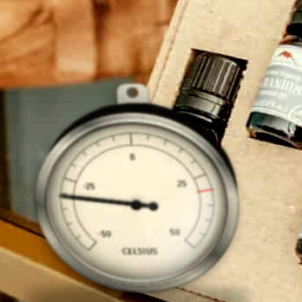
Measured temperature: -30 °C
